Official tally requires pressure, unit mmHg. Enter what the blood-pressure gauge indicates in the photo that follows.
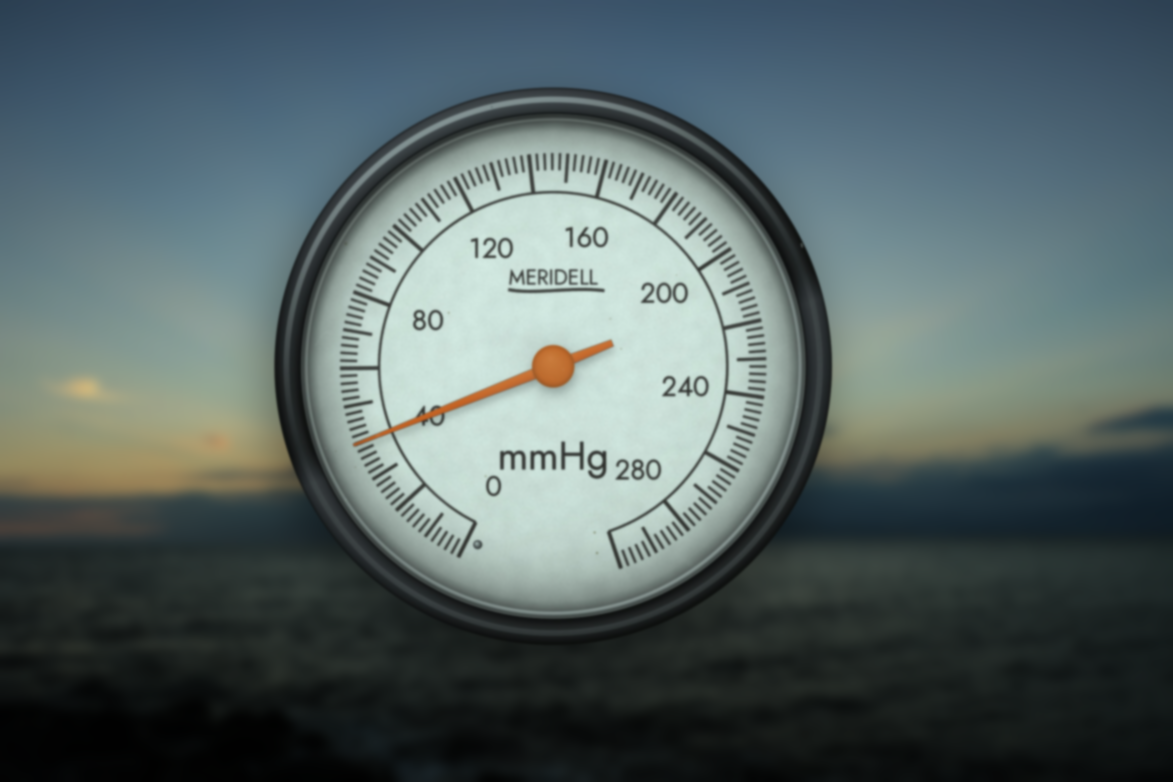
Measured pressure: 40 mmHg
